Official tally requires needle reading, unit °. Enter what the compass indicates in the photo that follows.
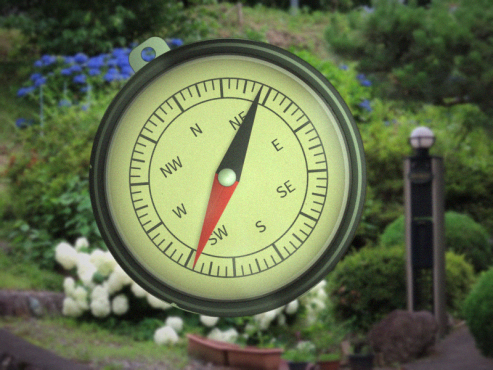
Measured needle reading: 235 °
